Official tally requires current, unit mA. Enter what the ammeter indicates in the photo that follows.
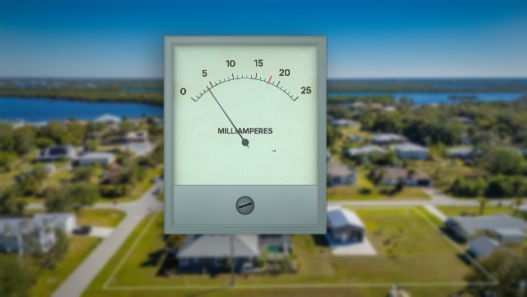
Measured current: 4 mA
